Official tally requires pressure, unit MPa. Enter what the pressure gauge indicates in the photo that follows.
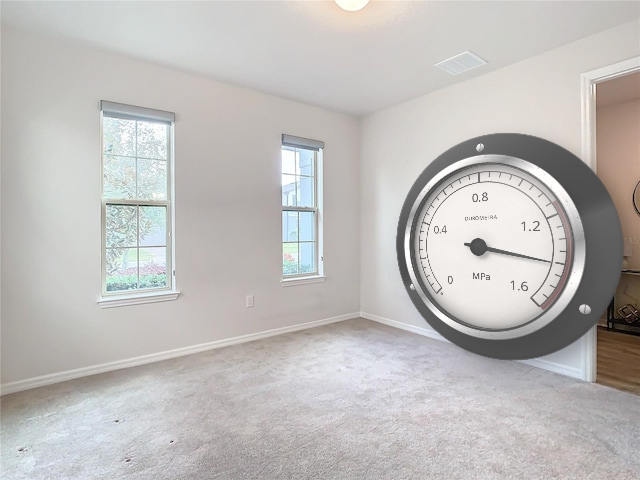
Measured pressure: 1.4 MPa
